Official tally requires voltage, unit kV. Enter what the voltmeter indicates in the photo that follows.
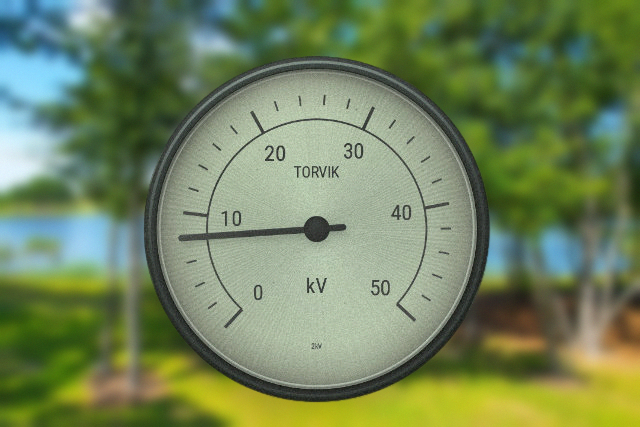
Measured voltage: 8 kV
